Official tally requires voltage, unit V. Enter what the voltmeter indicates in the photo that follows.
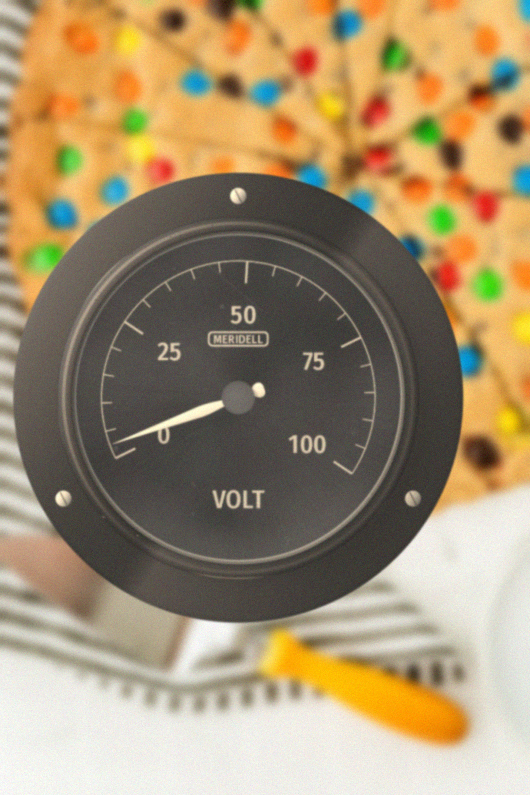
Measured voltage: 2.5 V
